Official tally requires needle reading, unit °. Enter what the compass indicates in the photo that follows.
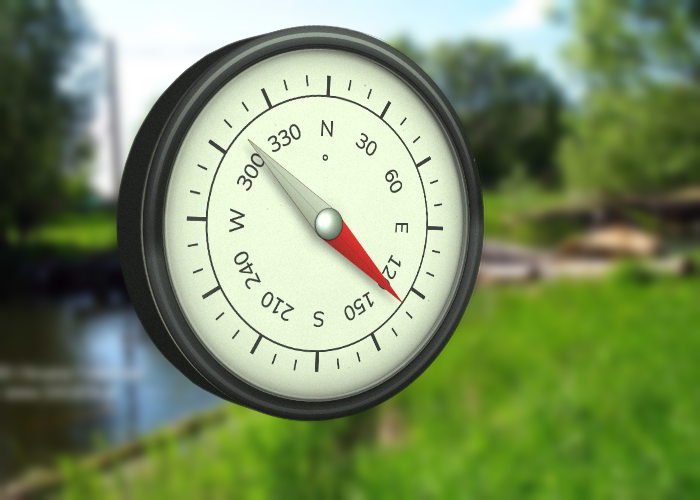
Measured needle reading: 130 °
